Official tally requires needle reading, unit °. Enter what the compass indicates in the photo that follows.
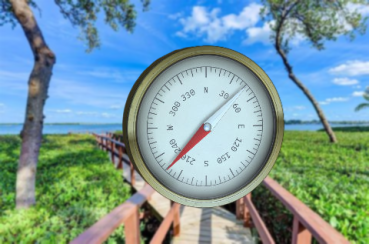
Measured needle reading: 225 °
